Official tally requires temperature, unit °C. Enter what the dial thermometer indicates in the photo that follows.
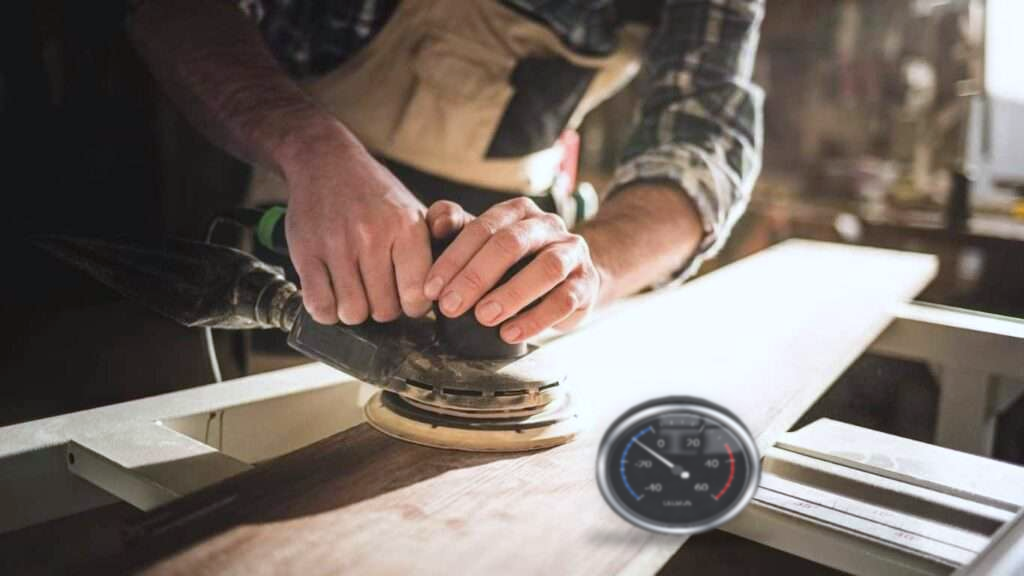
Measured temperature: -8 °C
